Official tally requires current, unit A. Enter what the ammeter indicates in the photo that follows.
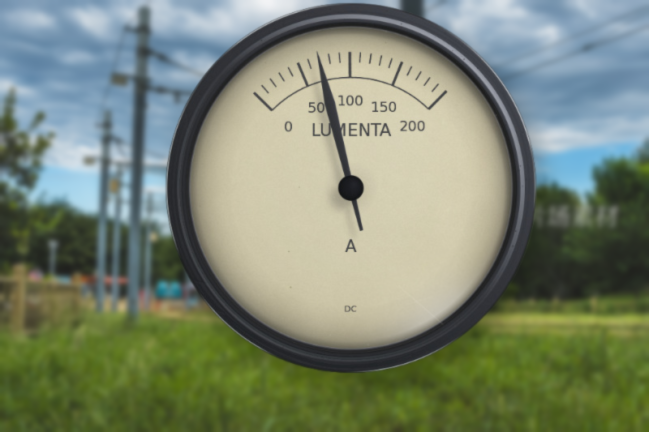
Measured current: 70 A
